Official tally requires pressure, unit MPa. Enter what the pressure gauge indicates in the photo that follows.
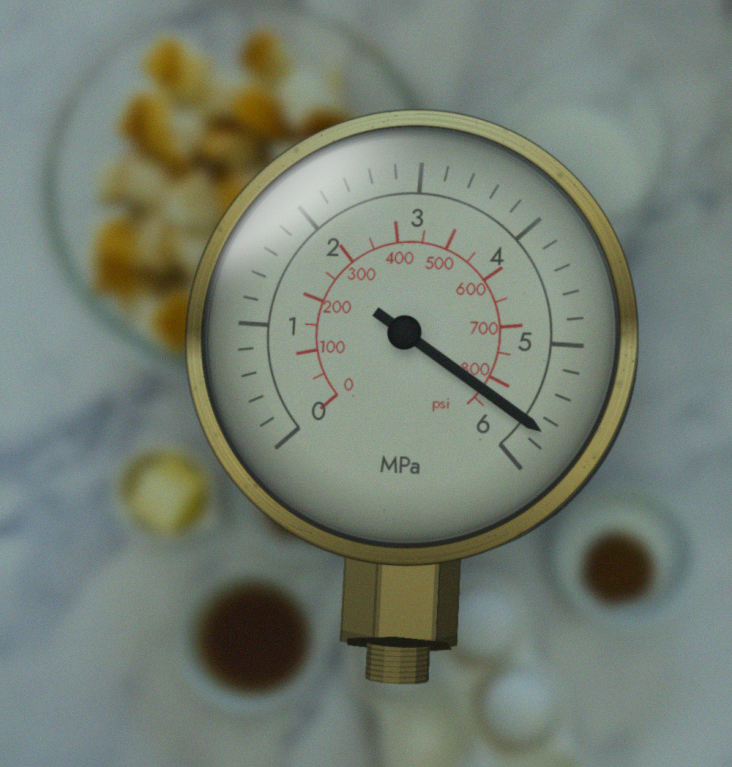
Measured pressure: 5.7 MPa
